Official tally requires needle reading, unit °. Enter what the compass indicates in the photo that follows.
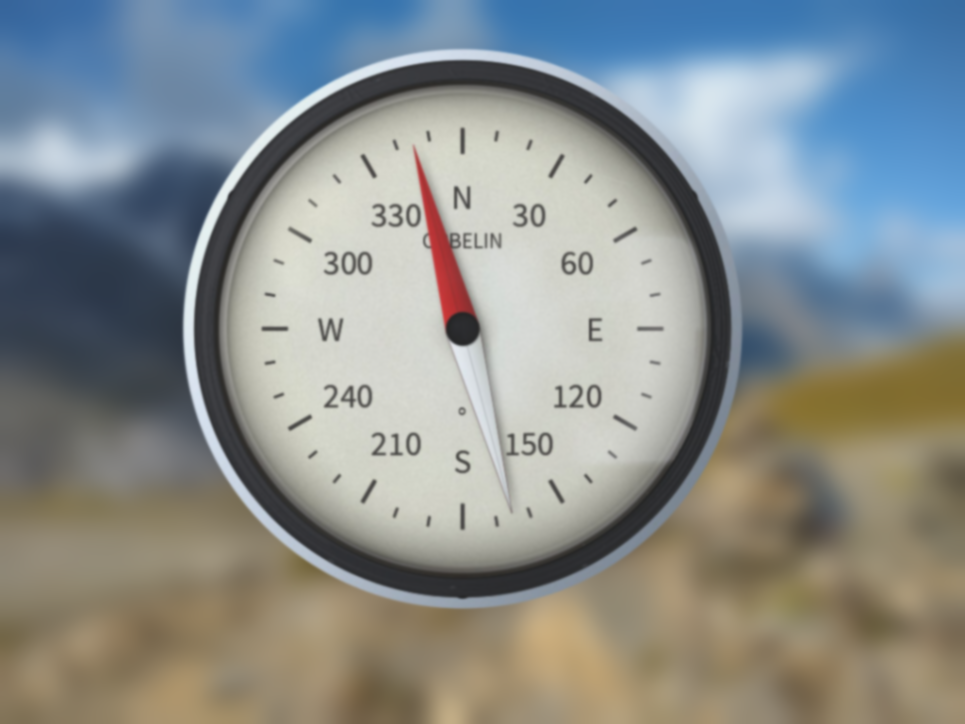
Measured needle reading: 345 °
